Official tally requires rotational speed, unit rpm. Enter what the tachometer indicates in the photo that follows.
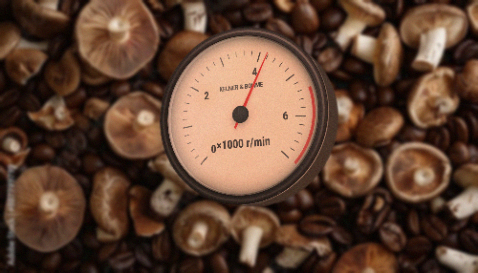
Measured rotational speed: 4200 rpm
